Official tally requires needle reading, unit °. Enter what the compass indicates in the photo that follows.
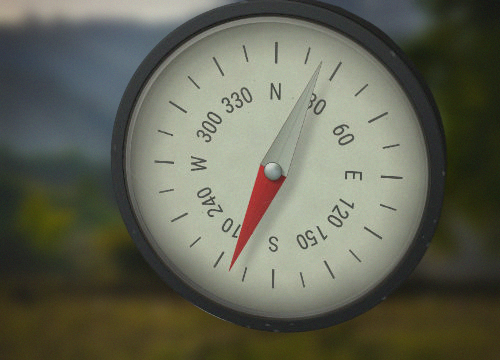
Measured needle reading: 202.5 °
